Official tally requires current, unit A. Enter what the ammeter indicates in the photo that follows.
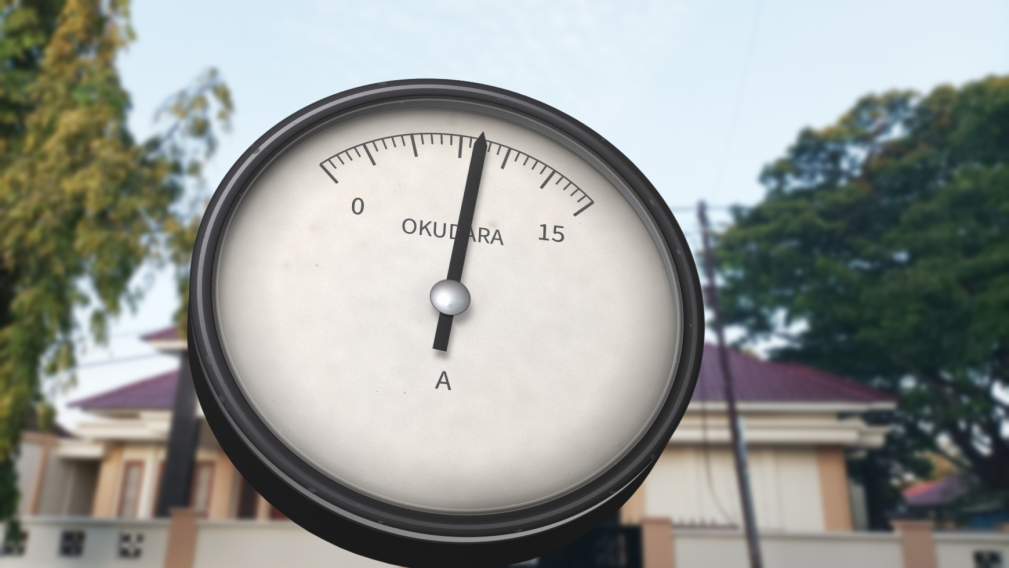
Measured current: 8.5 A
